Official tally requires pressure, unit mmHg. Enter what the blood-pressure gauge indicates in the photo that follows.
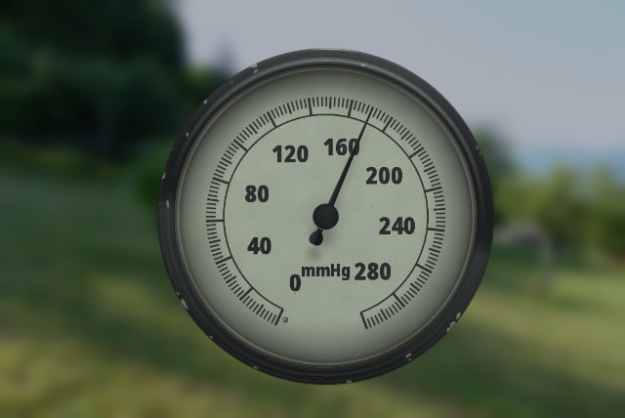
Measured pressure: 170 mmHg
